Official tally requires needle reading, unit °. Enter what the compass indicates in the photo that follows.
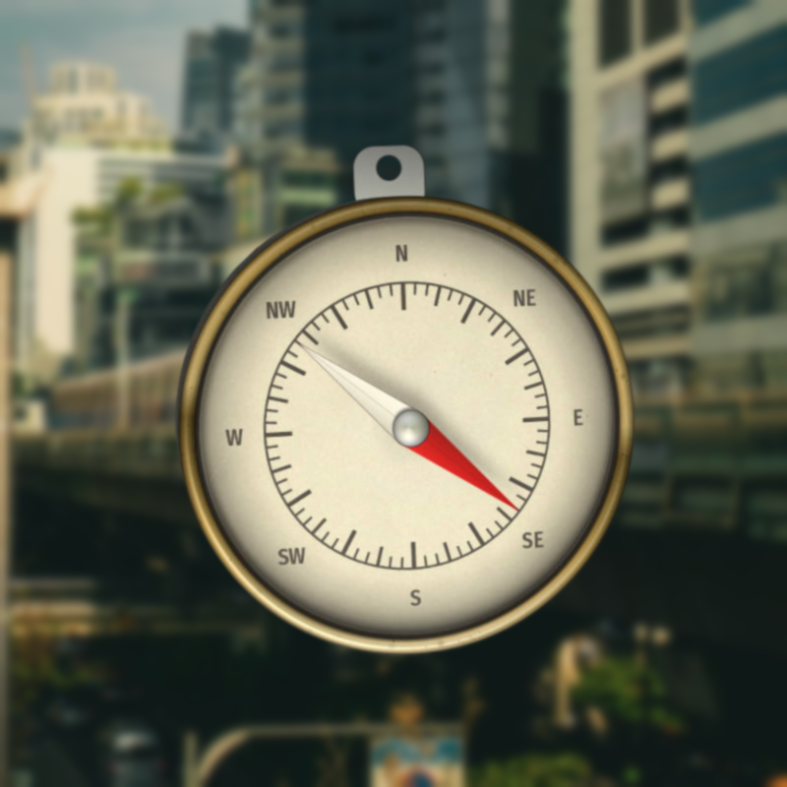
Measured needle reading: 130 °
